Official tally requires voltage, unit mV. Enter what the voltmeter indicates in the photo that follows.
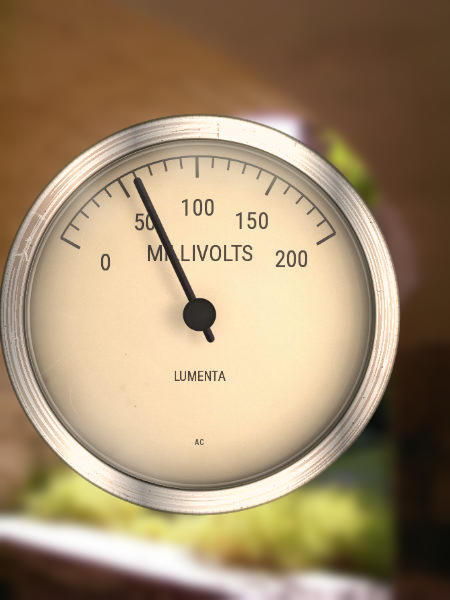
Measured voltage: 60 mV
